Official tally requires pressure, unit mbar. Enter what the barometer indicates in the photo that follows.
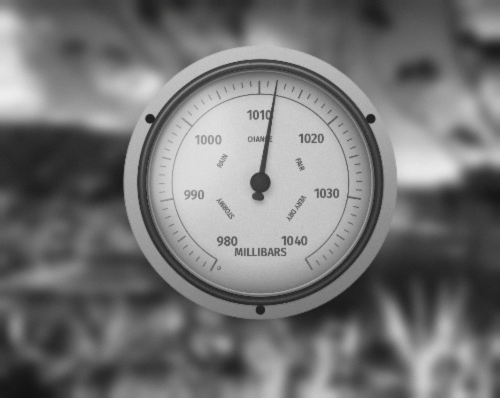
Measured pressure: 1012 mbar
